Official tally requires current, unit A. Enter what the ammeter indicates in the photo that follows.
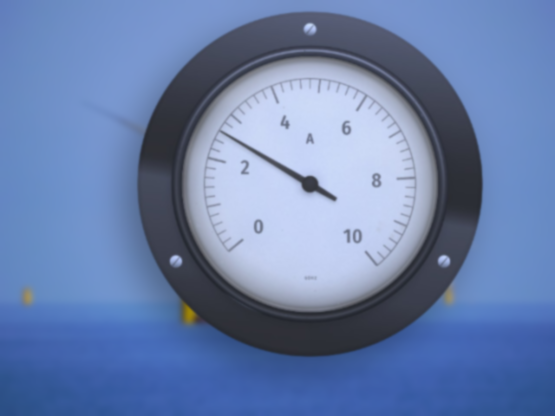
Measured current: 2.6 A
